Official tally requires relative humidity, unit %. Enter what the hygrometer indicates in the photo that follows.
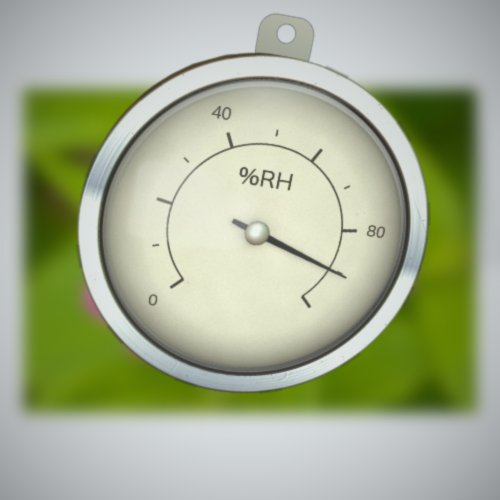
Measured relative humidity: 90 %
